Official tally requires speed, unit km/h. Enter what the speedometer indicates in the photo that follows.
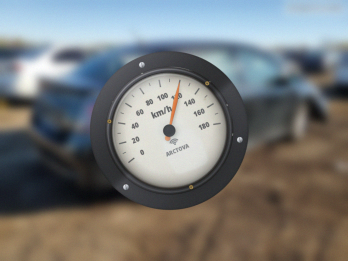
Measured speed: 120 km/h
